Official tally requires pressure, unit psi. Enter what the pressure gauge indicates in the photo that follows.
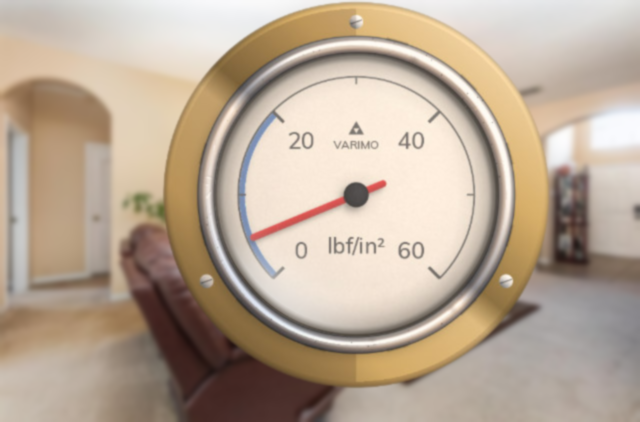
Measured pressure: 5 psi
